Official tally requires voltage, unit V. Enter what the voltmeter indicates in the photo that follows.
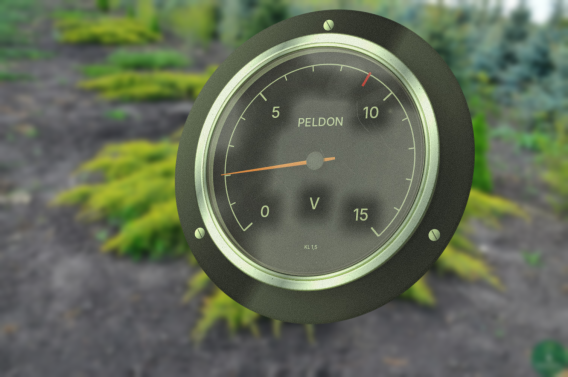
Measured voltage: 2 V
